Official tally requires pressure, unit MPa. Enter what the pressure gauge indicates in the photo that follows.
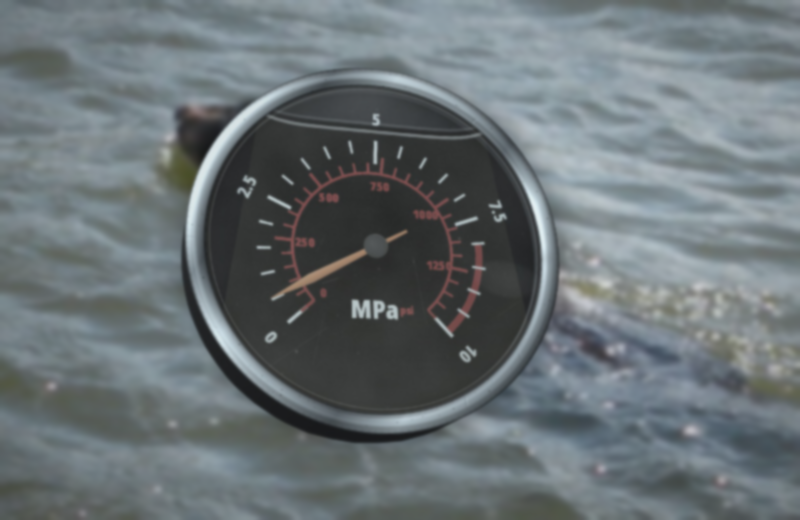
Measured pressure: 0.5 MPa
